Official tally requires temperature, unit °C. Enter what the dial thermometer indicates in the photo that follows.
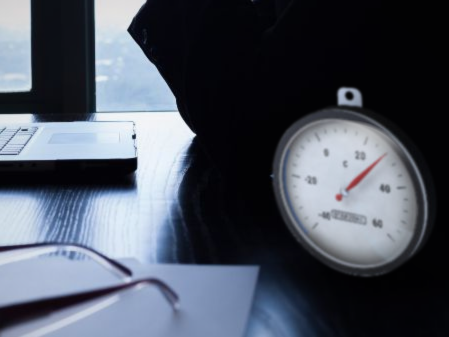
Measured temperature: 28 °C
